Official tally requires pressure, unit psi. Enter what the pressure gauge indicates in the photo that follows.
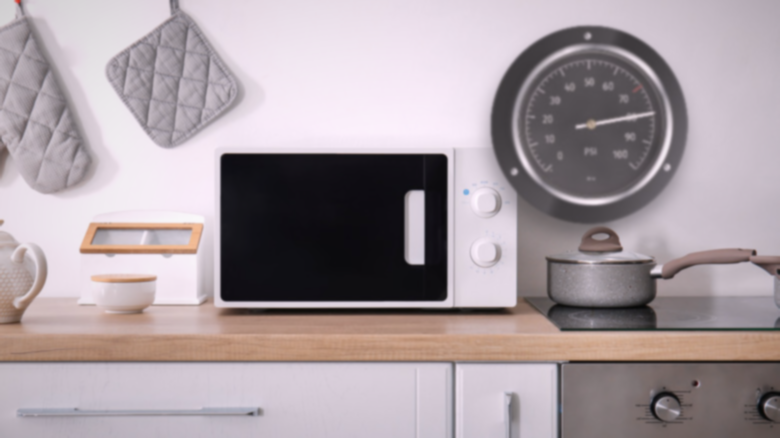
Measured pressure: 80 psi
